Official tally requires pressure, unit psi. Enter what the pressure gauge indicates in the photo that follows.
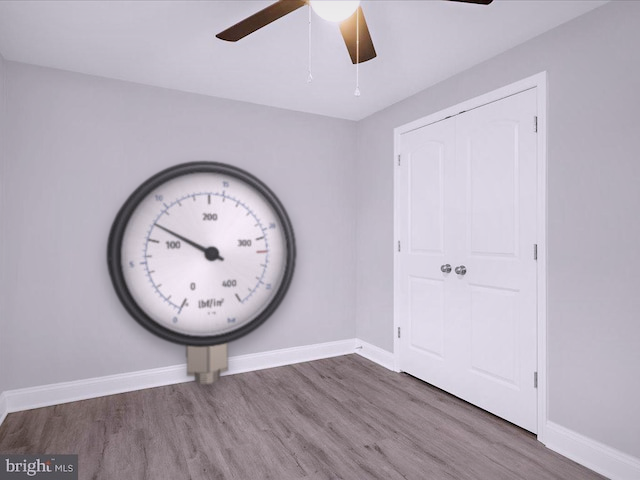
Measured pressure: 120 psi
